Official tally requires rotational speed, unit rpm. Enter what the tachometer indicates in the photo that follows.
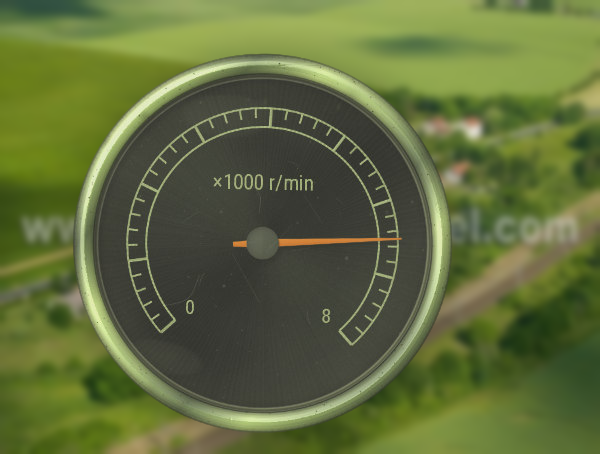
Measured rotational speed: 6500 rpm
